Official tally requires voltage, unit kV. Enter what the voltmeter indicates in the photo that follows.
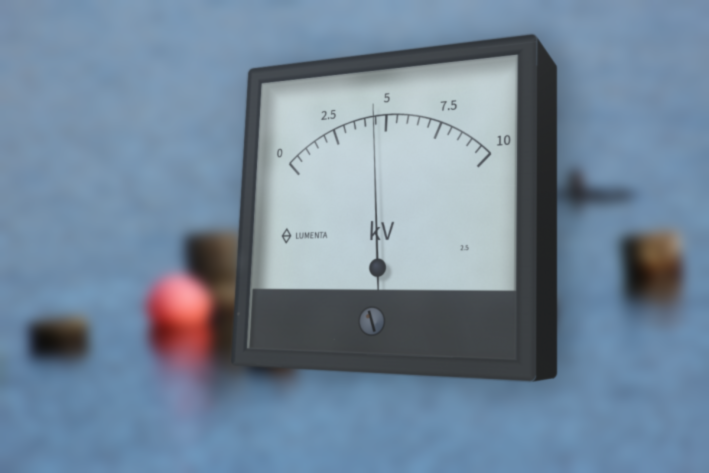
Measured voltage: 4.5 kV
